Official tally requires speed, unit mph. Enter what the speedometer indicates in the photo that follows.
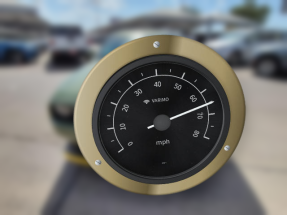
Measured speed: 65 mph
